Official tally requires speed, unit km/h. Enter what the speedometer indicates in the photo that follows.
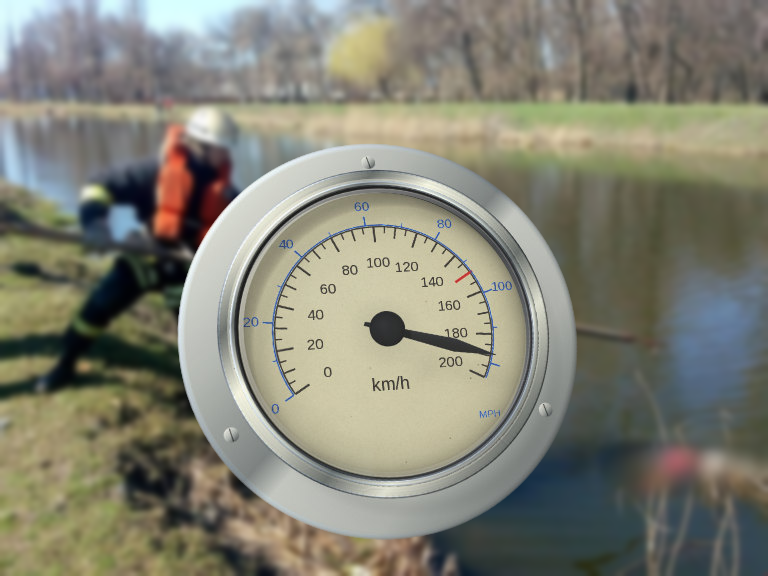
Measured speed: 190 km/h
